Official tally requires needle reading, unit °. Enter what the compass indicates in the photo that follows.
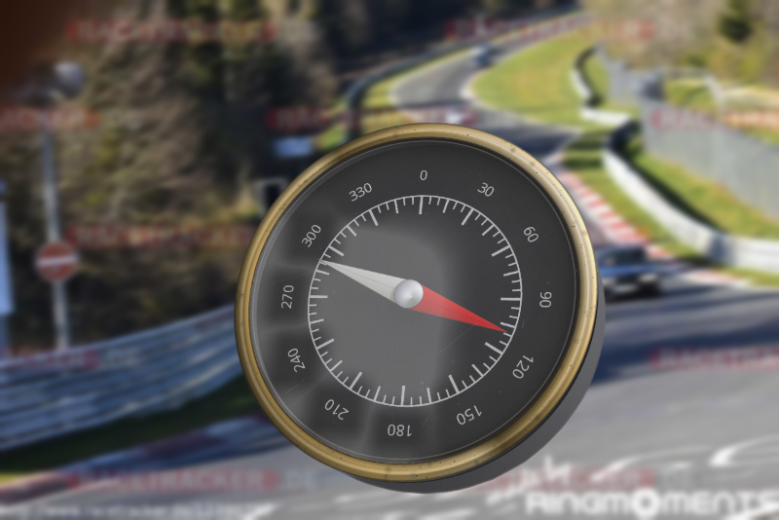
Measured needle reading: 110 °
